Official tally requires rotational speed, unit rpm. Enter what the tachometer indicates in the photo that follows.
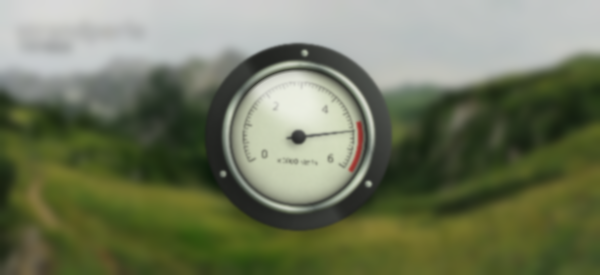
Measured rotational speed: 5000 rpm
